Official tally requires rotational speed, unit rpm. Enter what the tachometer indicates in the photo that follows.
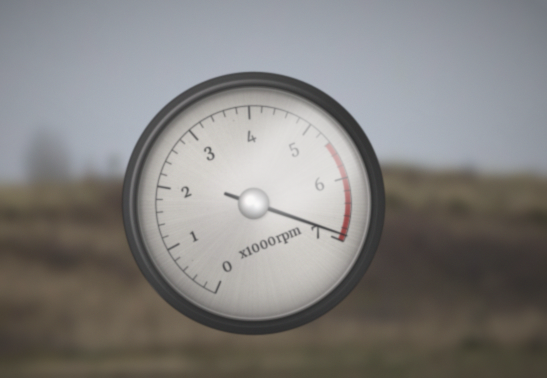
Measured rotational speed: 6900 rpm
